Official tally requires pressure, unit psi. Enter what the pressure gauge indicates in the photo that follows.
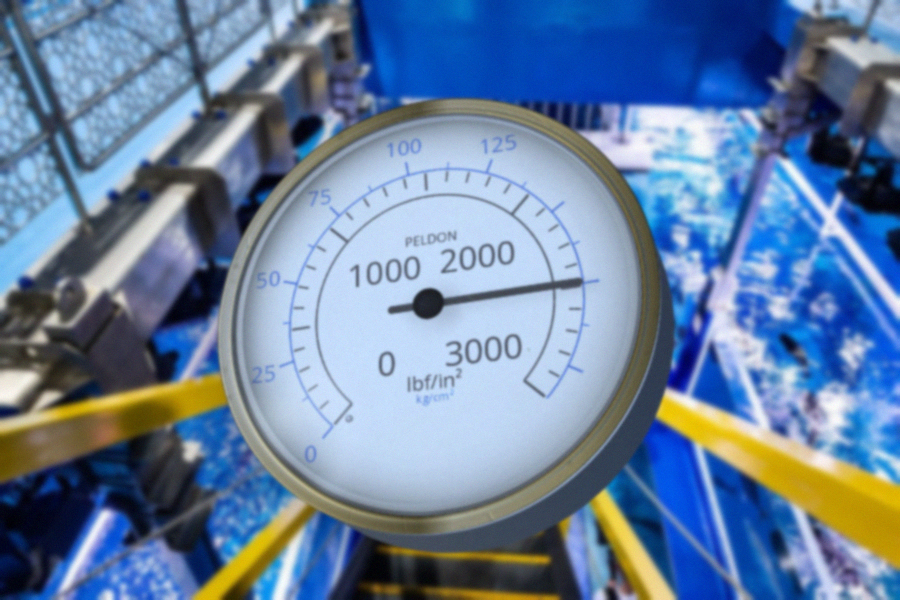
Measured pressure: 2500 psi
